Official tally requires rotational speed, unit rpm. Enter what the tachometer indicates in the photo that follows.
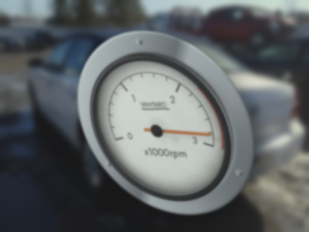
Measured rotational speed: 2800 rpm
